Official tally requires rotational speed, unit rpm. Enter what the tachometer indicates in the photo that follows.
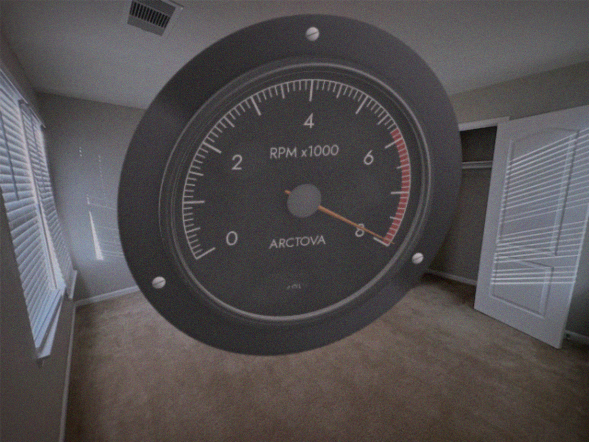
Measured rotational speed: 7900 rpm
